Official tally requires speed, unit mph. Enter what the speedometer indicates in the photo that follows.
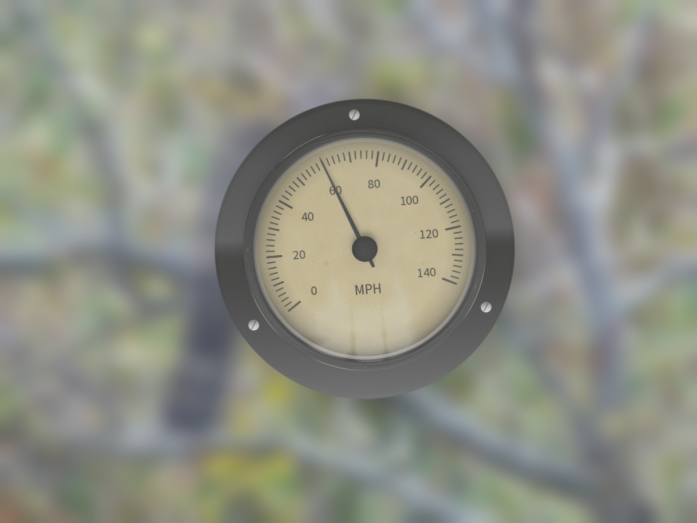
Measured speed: 60 mph
